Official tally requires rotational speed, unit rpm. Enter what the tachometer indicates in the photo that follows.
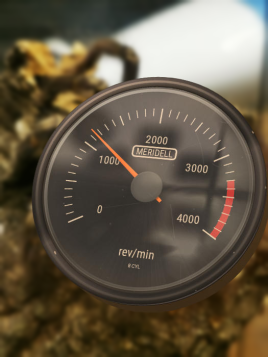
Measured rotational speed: 1150 rpm
